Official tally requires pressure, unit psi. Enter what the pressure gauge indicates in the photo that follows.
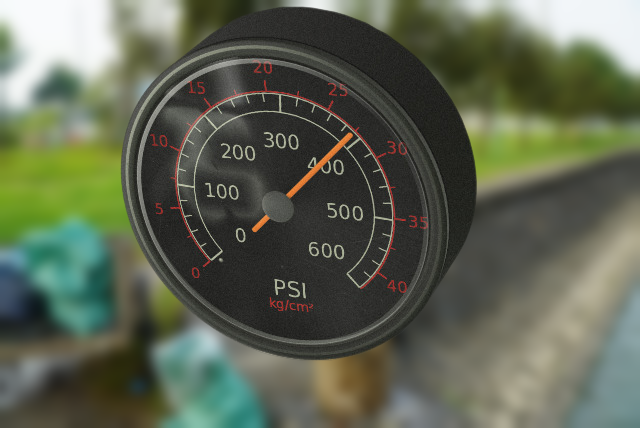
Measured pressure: 390 psi
